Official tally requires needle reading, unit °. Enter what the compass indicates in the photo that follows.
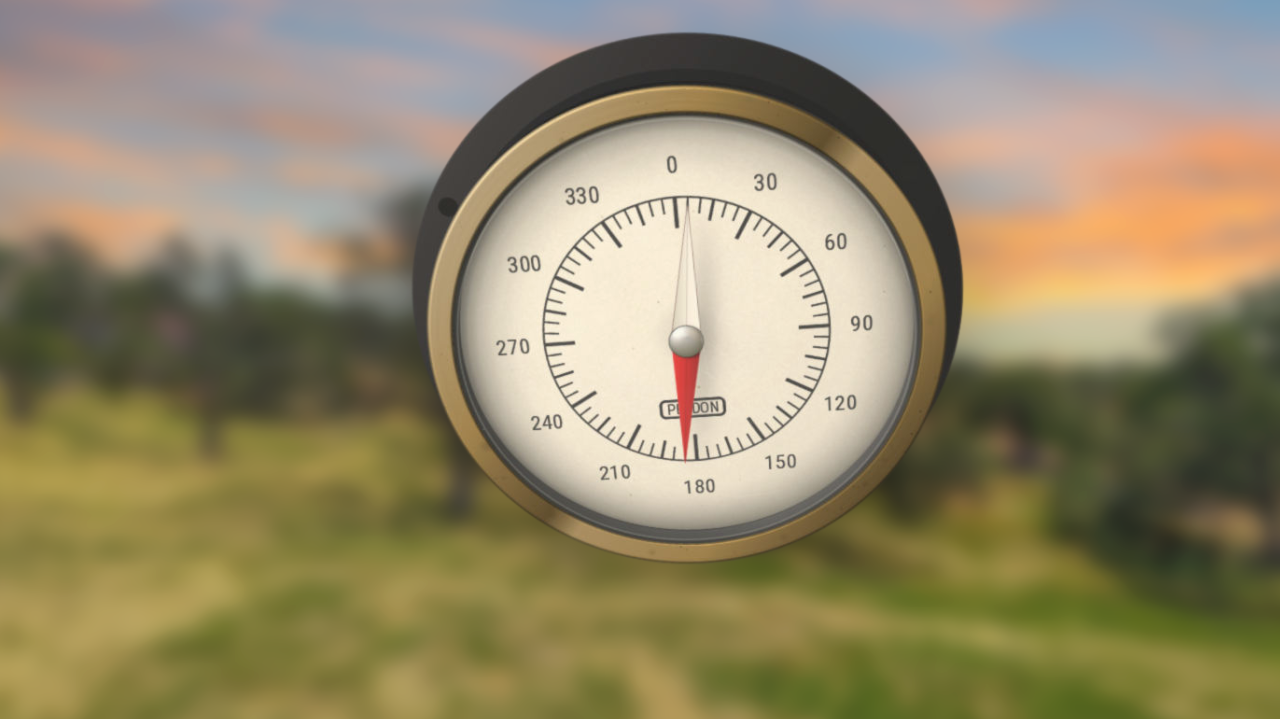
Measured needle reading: 185 °
